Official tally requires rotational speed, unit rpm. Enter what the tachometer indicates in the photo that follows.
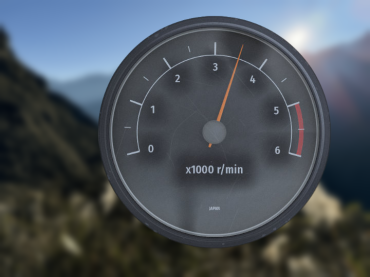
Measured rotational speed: 3500 rpm
